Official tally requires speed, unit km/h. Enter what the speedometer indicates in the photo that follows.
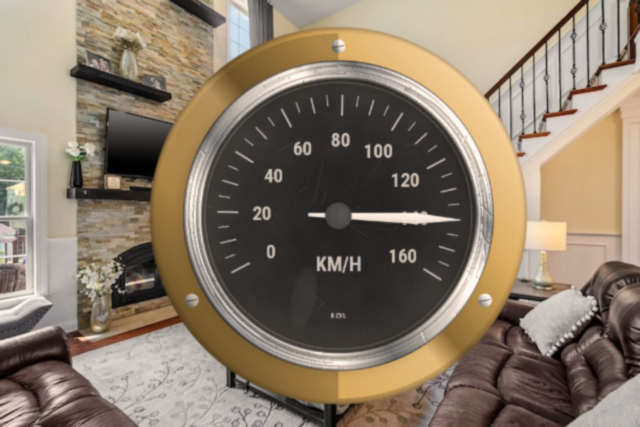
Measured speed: 140 km/h
